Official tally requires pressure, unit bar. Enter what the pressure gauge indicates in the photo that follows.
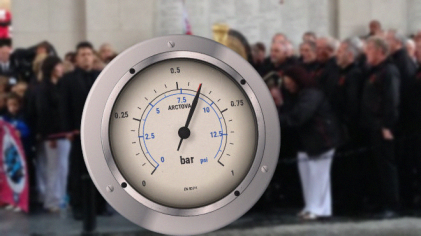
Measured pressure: 0.6 bar
